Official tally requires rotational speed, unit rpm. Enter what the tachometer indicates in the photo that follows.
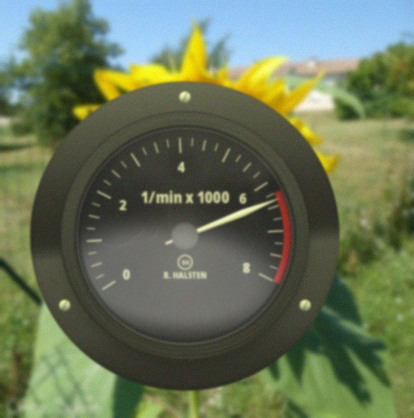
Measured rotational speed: 6375 rpm
